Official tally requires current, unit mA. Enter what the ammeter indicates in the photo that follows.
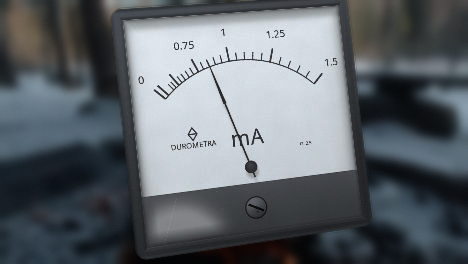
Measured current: 0.85 mA
